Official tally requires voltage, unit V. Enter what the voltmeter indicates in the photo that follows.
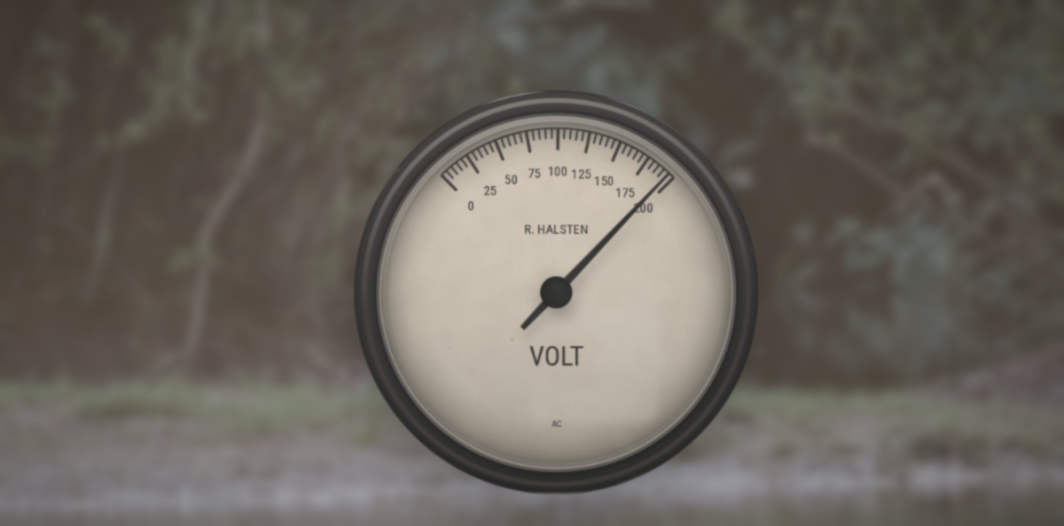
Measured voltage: 195 V
